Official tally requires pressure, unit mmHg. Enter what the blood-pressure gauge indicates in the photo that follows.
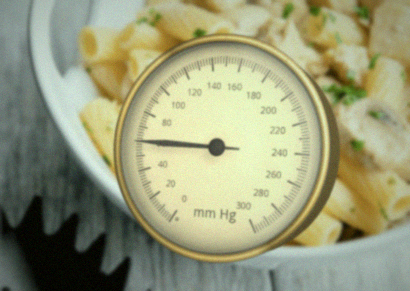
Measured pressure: 60 mmHg
